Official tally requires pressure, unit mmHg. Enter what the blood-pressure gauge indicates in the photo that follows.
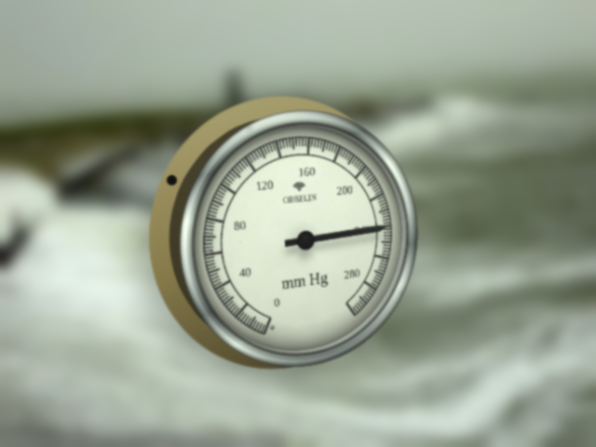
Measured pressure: 240 mmHg
